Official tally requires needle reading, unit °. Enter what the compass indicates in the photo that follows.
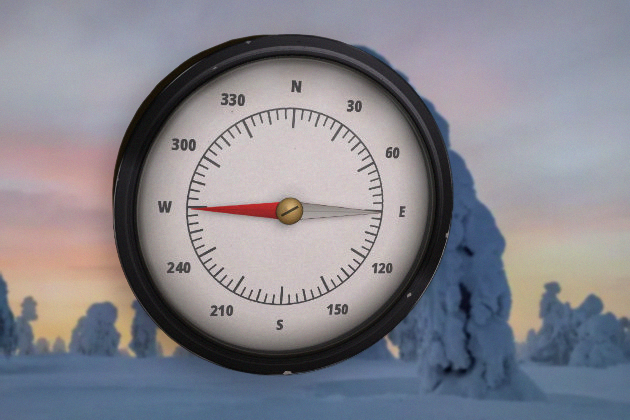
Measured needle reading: 270 °
